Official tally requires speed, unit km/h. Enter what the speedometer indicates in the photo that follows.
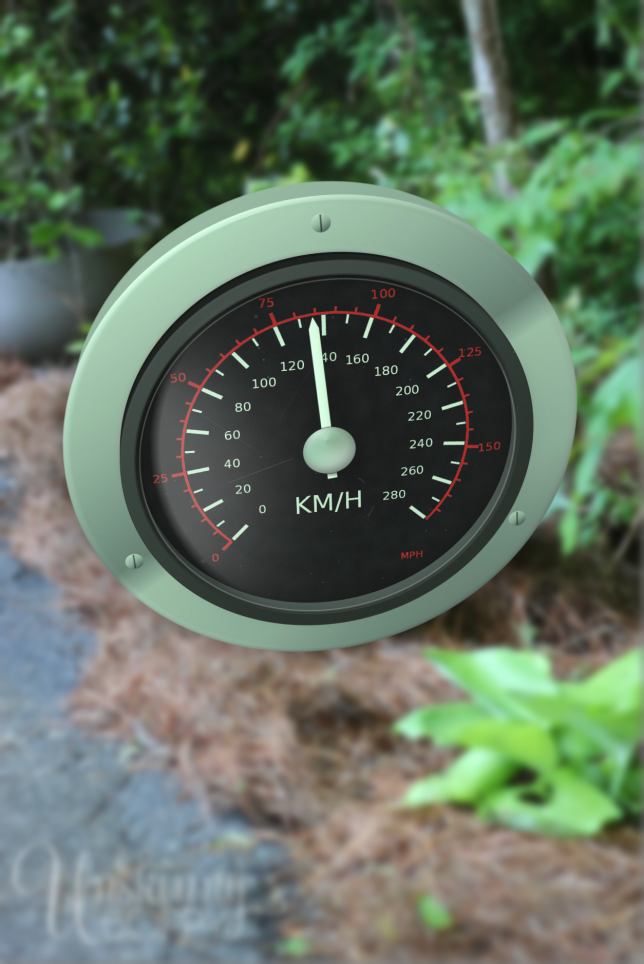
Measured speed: 135 km/h
